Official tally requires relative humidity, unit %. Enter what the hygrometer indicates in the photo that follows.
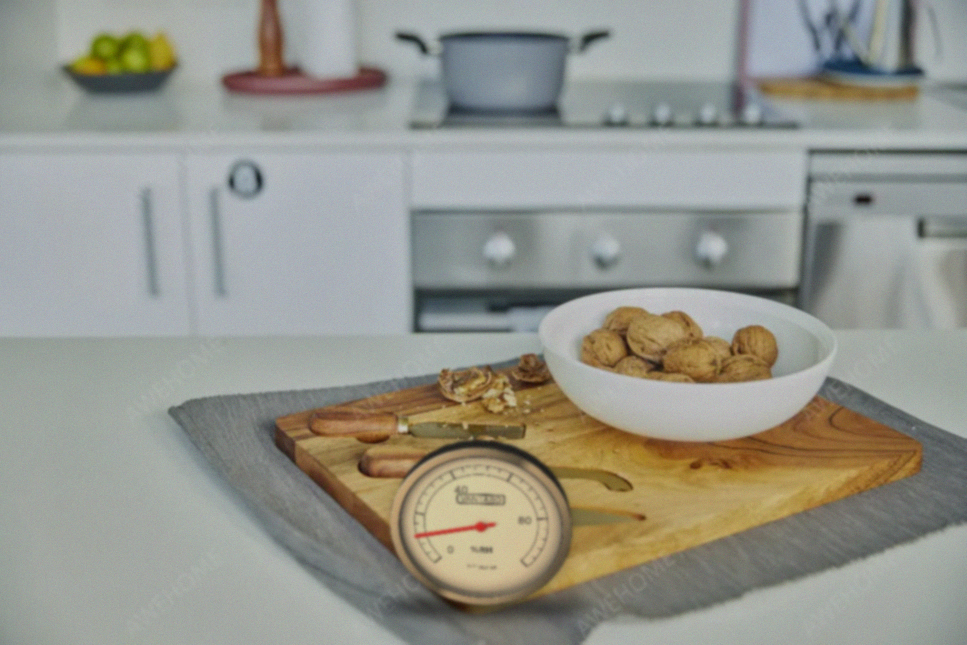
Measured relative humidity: 12 %
